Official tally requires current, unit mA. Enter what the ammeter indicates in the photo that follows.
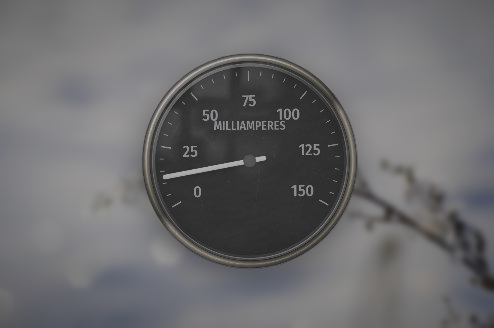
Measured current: 12.5 mA
